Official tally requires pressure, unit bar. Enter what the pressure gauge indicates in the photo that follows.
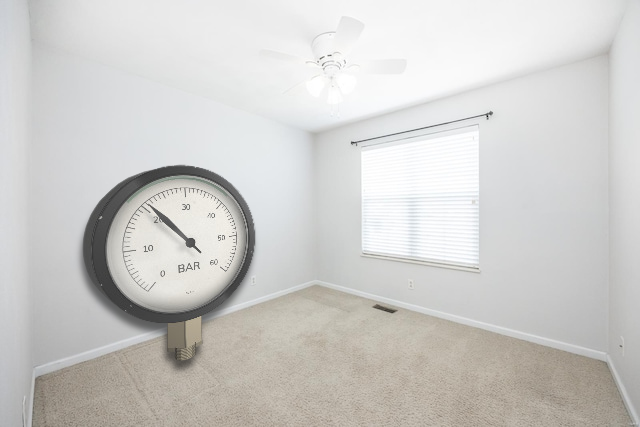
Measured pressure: 21 bar
